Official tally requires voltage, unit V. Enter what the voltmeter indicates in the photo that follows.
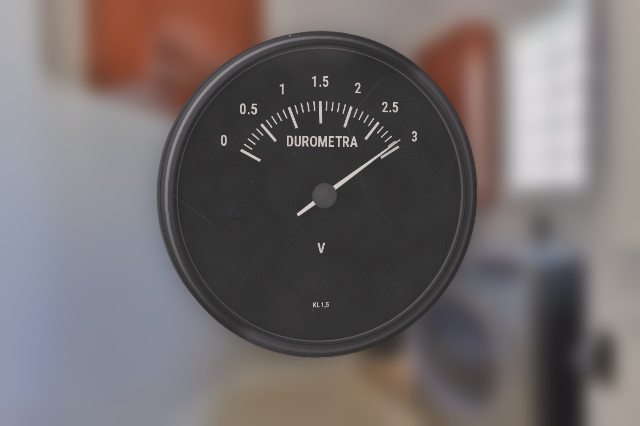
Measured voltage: 2.9 V
